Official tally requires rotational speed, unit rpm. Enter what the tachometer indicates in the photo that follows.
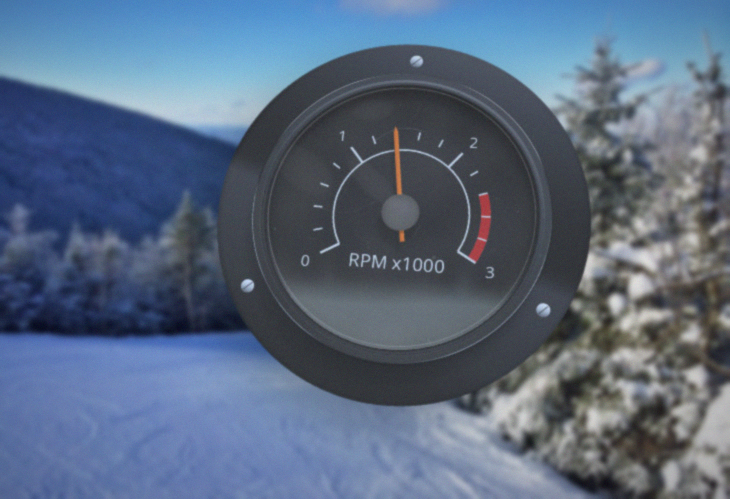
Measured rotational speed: 1400 rpm
